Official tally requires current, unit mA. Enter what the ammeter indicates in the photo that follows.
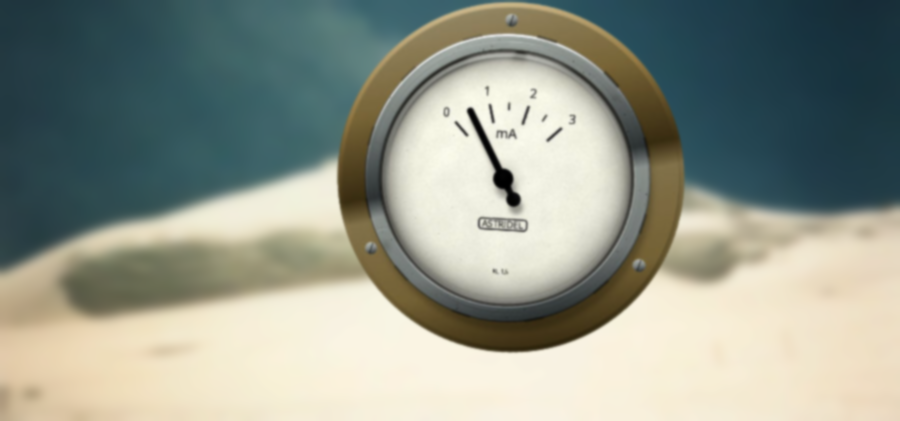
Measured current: 0.5 mA
